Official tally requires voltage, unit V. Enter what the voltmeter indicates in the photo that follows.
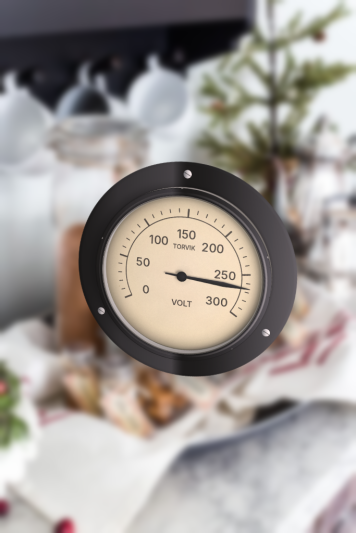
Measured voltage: 265 V
